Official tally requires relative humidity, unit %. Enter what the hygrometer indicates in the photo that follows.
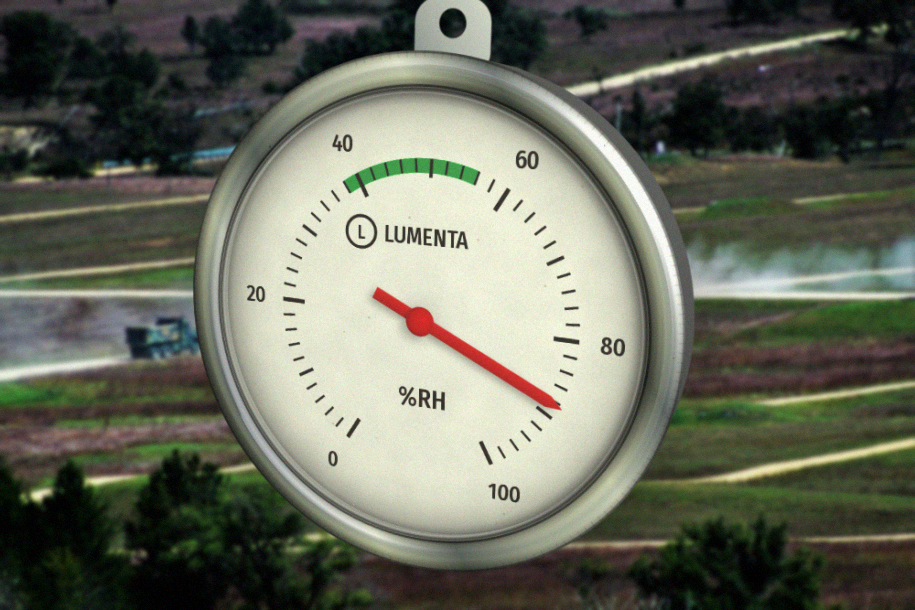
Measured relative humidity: 88 %
